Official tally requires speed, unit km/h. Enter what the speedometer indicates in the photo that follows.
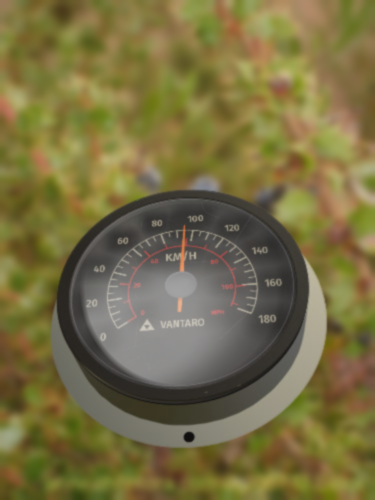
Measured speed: 95 km/h
